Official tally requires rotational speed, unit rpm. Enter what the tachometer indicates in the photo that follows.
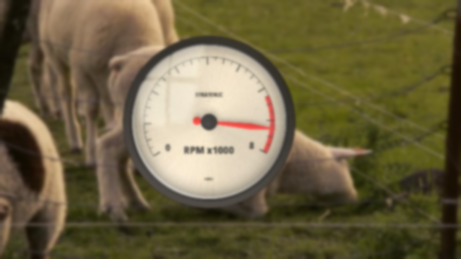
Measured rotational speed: 7250 rpm
